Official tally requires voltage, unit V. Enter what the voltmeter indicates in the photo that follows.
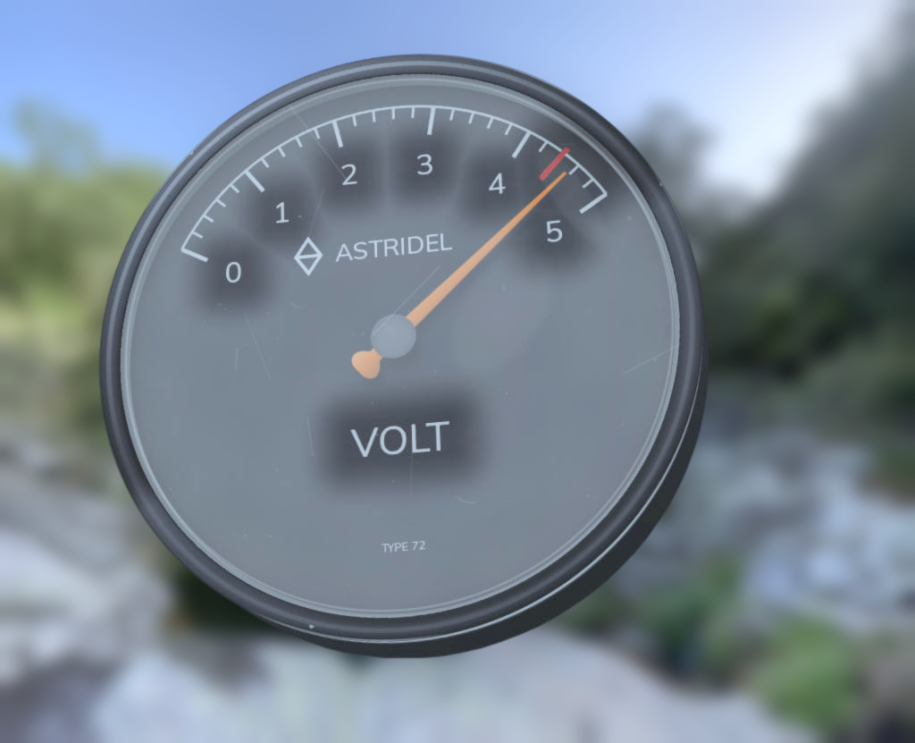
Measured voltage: 4.6 V
